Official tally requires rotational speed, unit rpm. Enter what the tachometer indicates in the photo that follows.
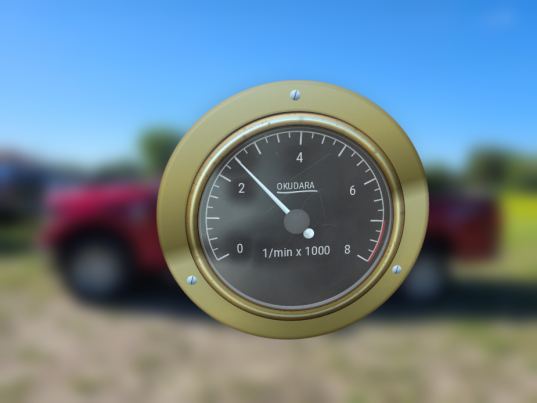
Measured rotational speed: 2500 rpm
